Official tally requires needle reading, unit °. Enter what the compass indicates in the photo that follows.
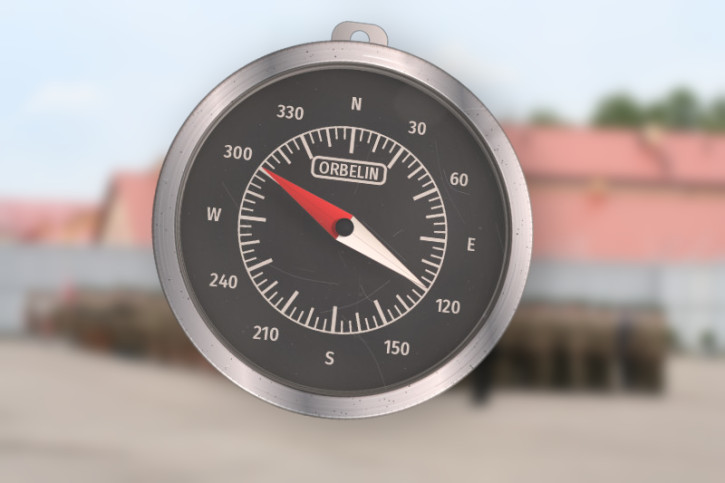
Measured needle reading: 300 °
